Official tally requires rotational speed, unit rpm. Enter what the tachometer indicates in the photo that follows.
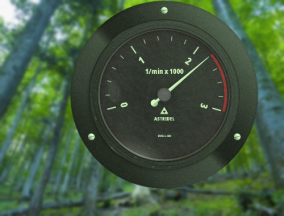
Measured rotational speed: 2200 rpm
